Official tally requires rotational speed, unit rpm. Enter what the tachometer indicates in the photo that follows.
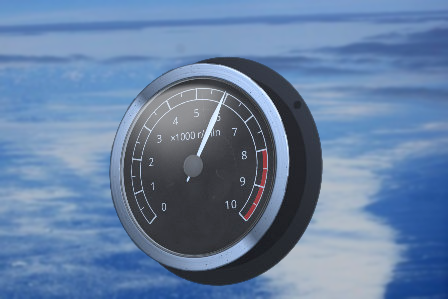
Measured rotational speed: 6000 rpm
